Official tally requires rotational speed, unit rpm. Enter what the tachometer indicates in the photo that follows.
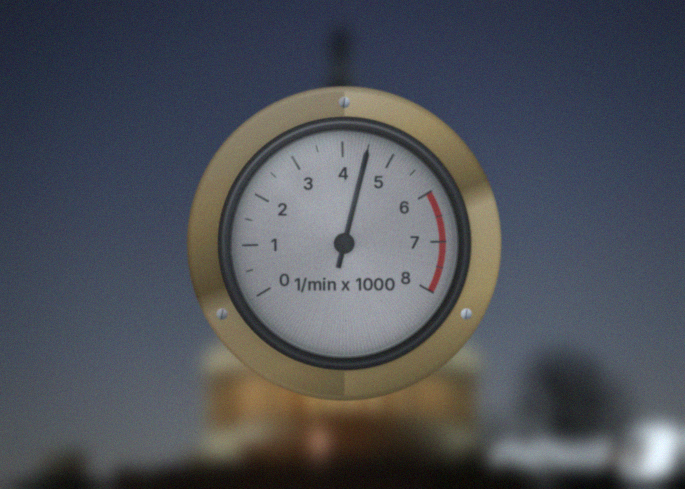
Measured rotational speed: 4500 rpm
